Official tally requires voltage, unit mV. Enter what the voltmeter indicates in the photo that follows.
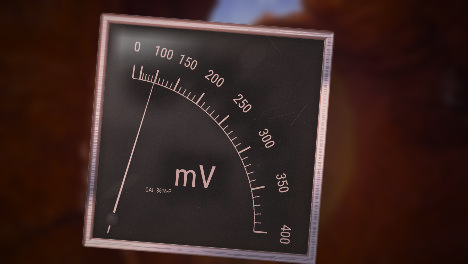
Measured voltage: 100 mV
